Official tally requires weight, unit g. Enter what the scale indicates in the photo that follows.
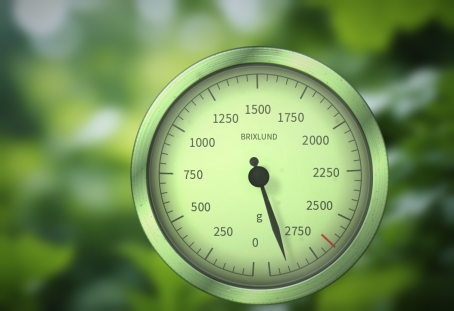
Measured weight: 2900 g
